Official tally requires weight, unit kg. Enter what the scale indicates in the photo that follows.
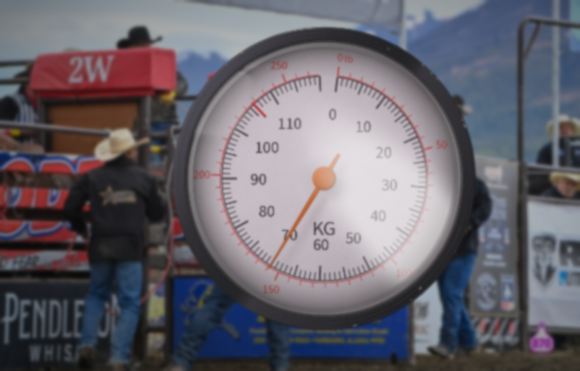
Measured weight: 70 kg
